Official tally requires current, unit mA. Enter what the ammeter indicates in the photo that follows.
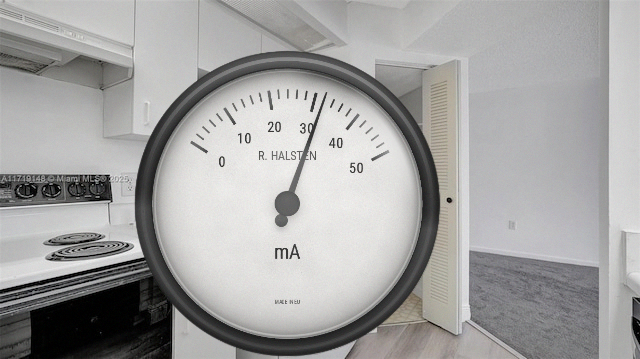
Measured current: 32 mA
